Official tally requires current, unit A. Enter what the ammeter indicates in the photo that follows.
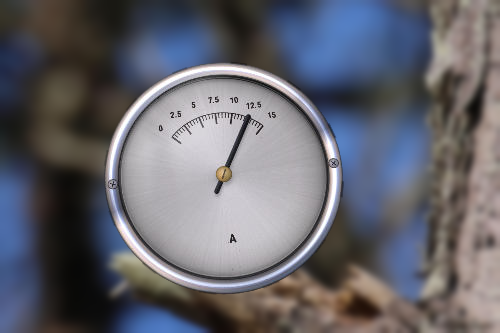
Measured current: 12.5 A
